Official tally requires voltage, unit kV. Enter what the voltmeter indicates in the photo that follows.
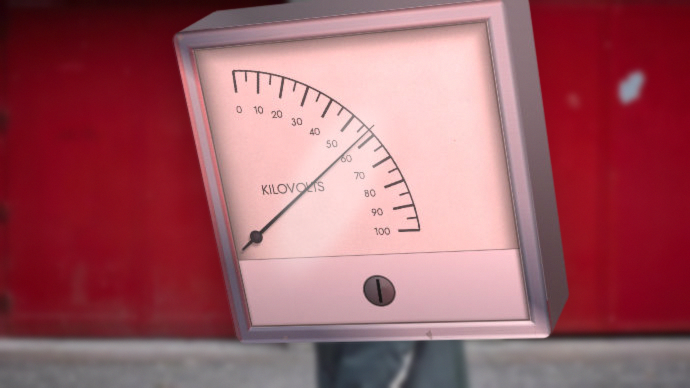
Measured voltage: 57.5 kV
